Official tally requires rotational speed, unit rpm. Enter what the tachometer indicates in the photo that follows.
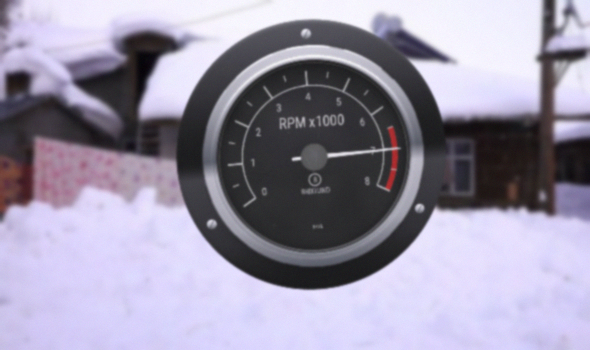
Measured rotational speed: 7000 rpm
